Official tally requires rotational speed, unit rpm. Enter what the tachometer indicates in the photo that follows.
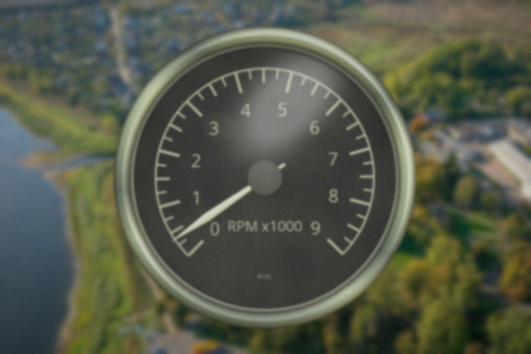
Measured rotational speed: 375 rpm
